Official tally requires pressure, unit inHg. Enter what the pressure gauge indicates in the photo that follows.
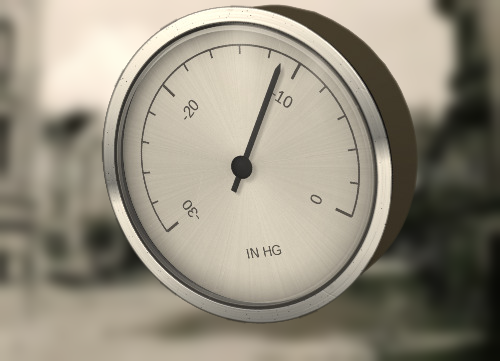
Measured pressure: -11 inHg
